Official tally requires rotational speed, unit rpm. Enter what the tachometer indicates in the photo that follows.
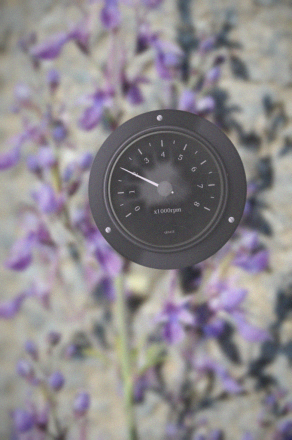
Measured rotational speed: 2000 rpm
